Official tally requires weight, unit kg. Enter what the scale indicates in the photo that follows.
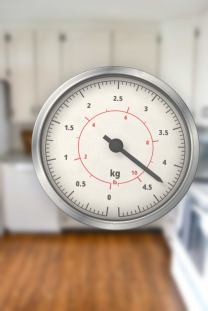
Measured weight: 4.3 kg
